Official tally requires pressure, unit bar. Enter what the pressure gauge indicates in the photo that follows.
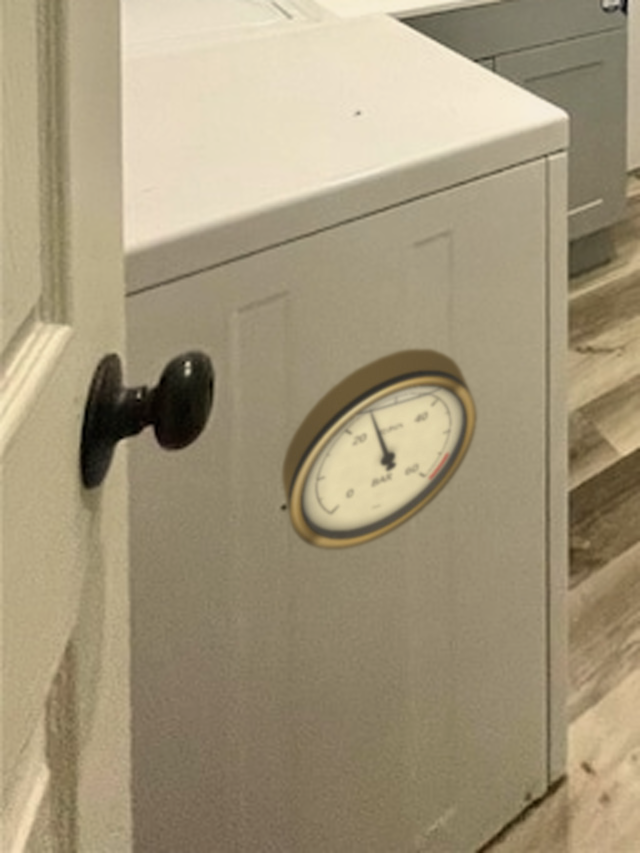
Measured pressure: 25 bar
